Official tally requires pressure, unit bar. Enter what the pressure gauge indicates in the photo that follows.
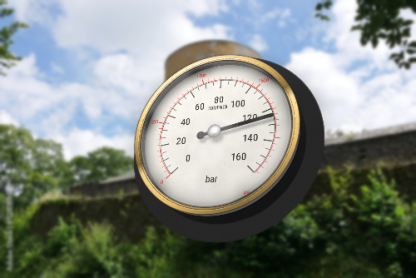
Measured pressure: 125 bar
